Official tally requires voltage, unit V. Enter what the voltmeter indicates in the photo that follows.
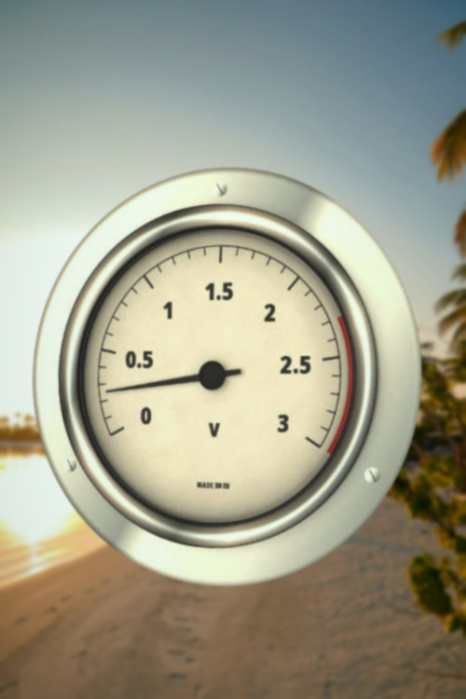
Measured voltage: 0.25 V
